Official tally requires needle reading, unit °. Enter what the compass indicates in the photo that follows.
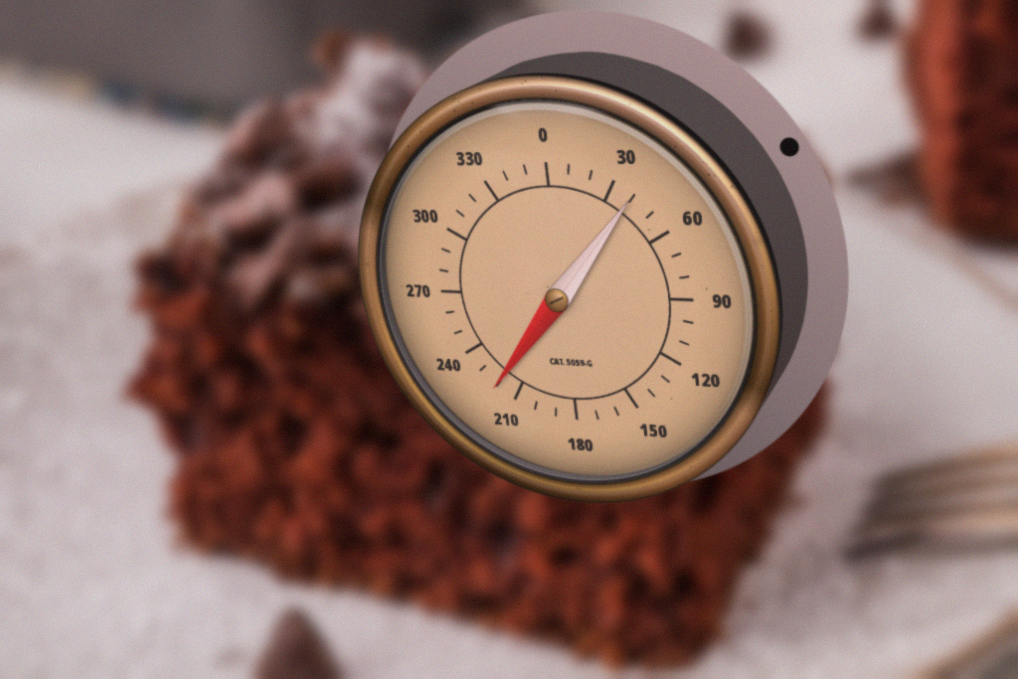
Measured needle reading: 220 °
